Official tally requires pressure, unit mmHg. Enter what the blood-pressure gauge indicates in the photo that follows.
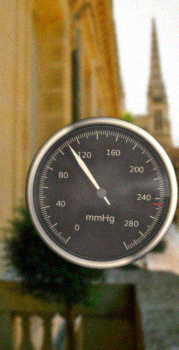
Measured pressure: 110 mmHg
